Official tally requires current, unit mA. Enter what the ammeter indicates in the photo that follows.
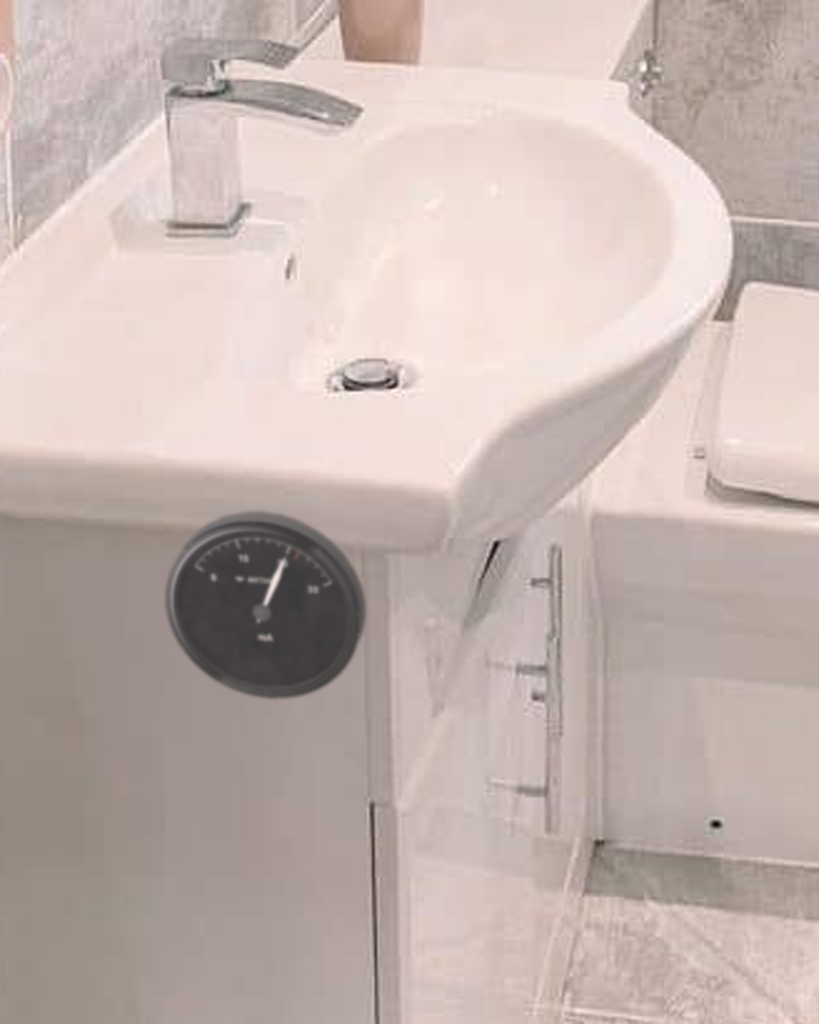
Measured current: 20 mA
